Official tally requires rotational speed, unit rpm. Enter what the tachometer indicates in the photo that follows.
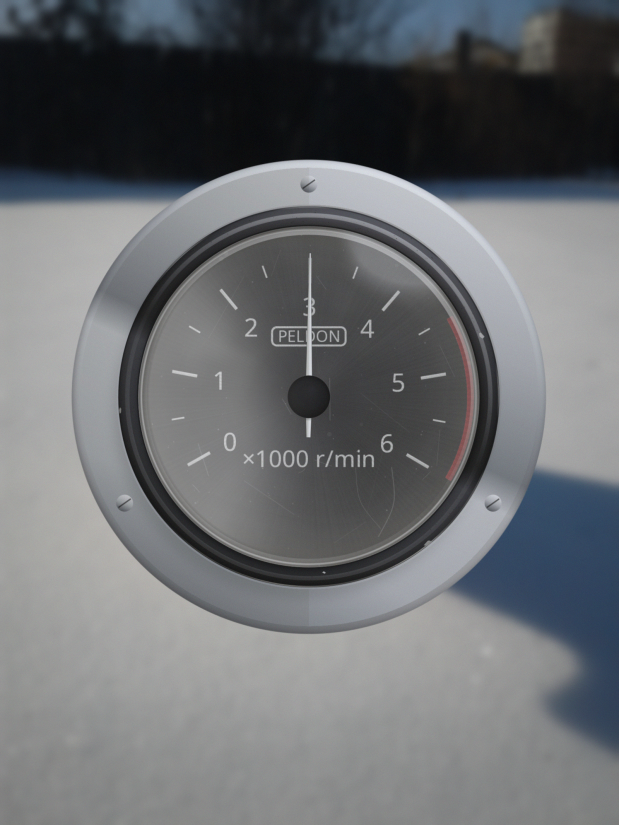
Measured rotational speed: 3000 rpm
